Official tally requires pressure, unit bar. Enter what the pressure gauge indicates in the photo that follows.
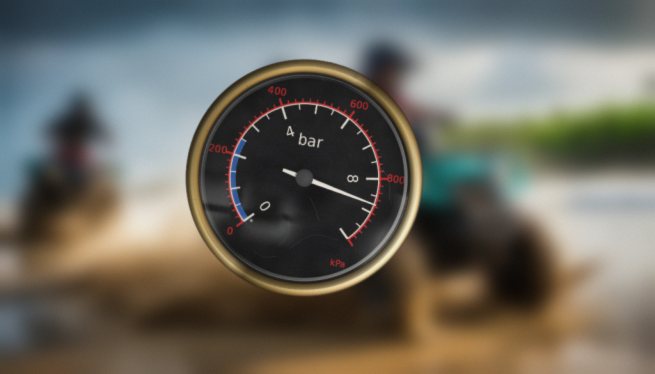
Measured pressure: 8.75 bar
